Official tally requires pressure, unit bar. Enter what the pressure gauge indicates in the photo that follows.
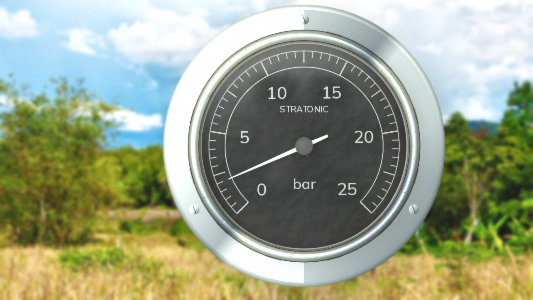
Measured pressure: 2 bar
